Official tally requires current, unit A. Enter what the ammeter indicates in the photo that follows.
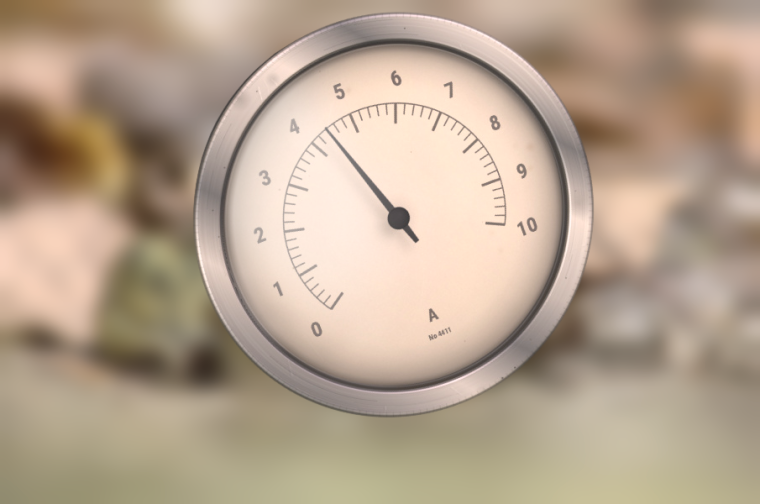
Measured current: 4.4 A
